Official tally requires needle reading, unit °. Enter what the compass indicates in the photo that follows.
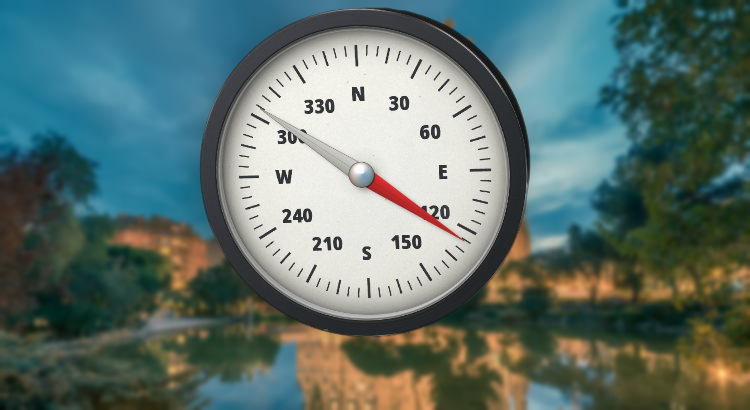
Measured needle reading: 125 °
